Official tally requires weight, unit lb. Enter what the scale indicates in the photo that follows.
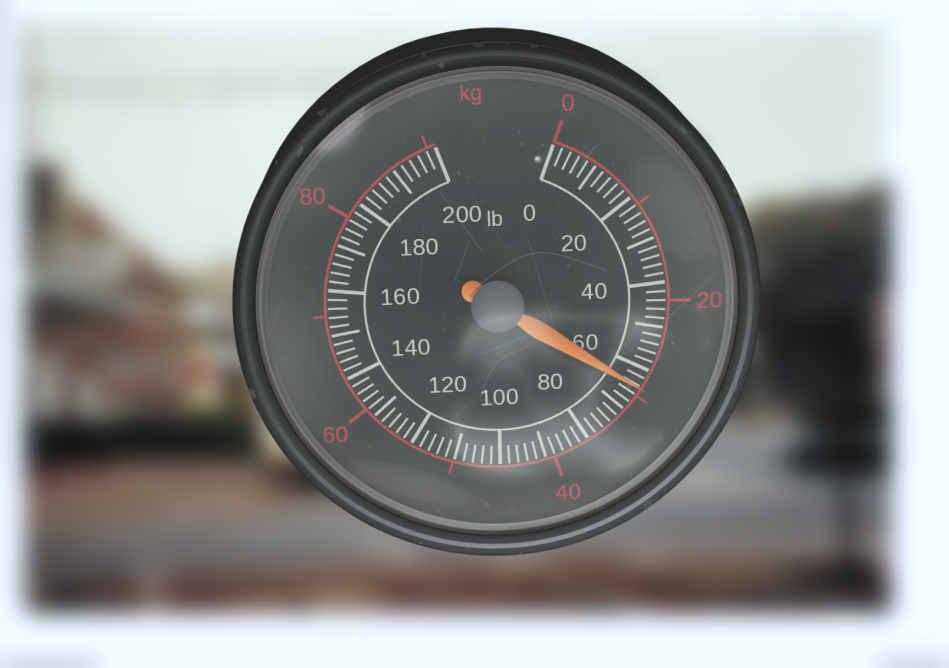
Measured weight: 64 lb
